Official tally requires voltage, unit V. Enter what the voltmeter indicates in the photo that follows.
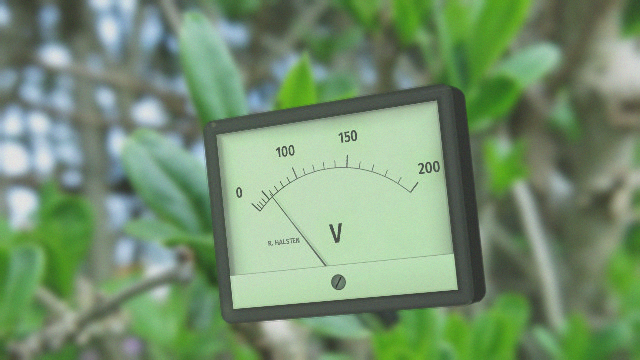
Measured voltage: 60 V
